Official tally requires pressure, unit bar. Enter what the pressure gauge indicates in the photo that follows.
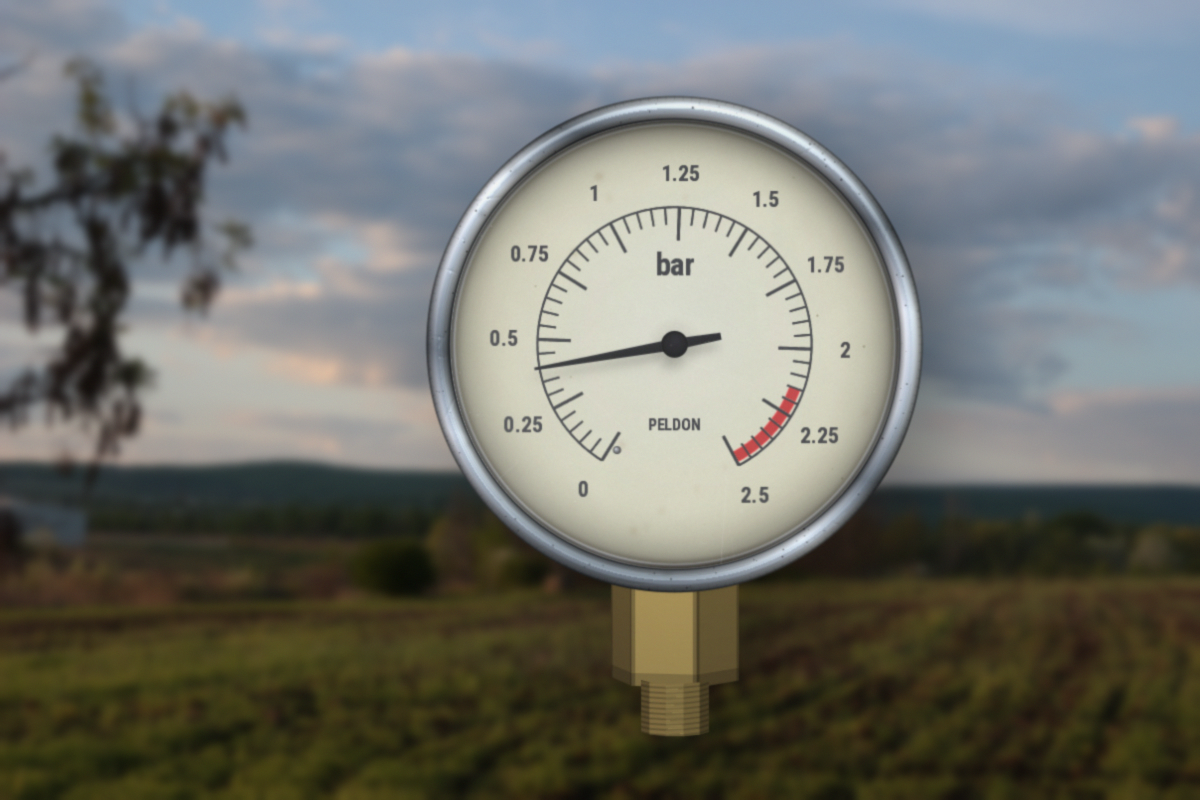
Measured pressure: 0.4 bar
